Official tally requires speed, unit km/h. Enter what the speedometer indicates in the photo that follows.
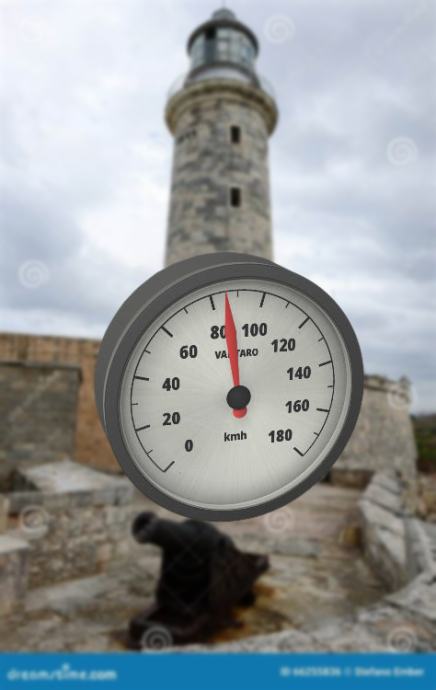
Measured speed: 85 km/h
